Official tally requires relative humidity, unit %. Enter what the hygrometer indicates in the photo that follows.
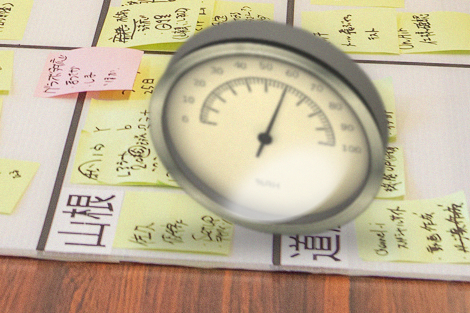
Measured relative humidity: 60 %
